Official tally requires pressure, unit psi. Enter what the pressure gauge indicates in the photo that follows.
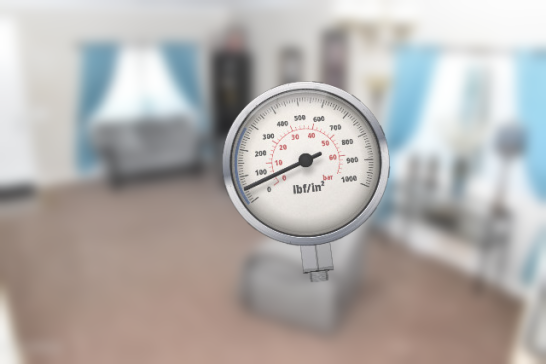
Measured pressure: 50 psi
